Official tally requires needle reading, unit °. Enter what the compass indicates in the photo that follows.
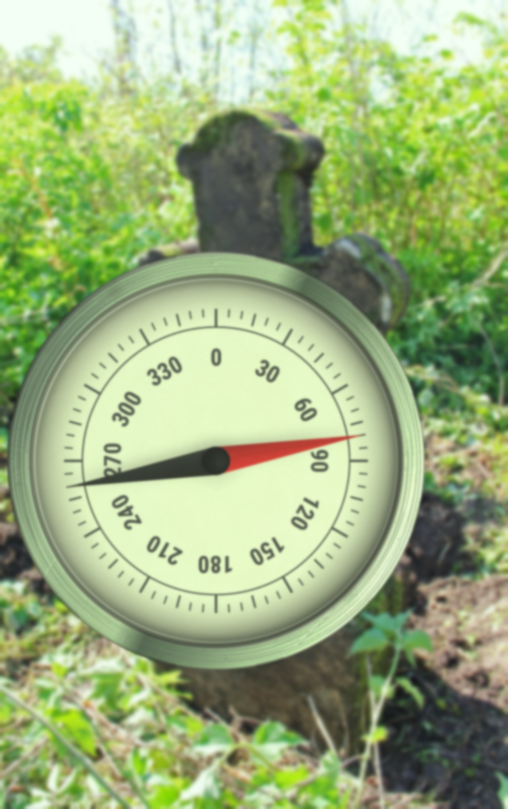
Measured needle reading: 80 °
